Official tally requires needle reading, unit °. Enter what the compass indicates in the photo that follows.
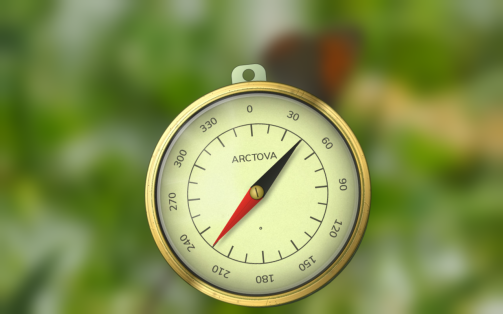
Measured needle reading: 225 °
